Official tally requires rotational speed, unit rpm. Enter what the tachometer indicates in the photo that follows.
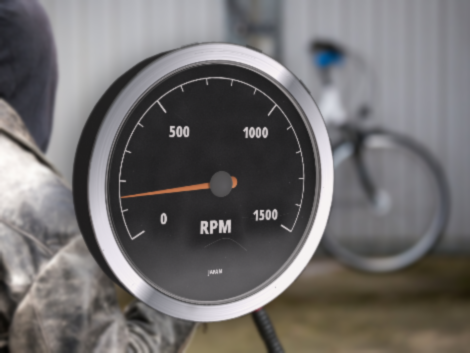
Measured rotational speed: 150 rpm
